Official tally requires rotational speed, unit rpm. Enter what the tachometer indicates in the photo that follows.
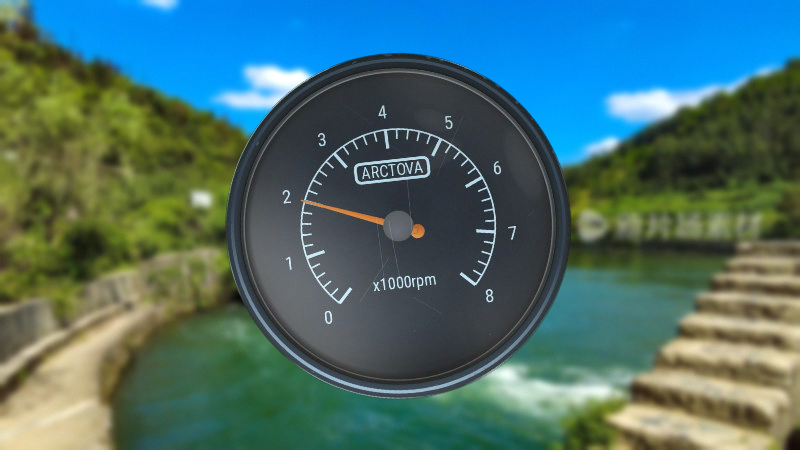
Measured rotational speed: 2000 rpm
